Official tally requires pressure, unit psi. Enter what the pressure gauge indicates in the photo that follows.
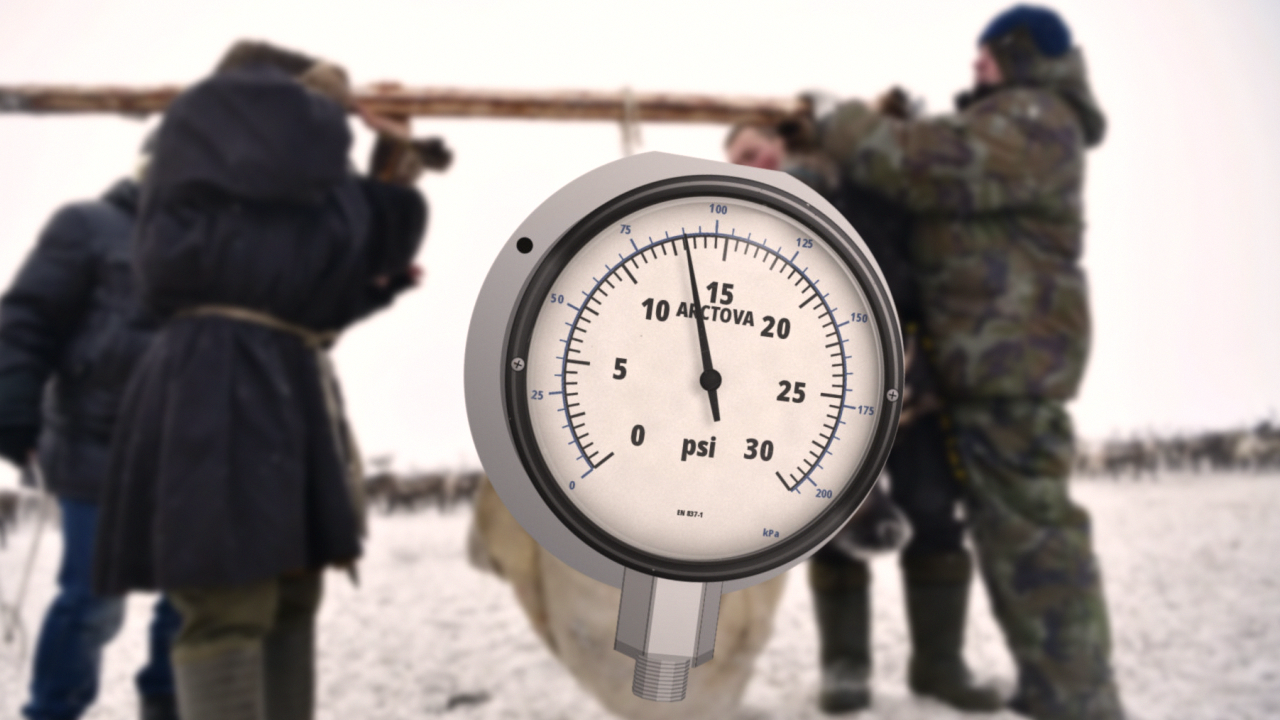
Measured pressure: 13 psi
